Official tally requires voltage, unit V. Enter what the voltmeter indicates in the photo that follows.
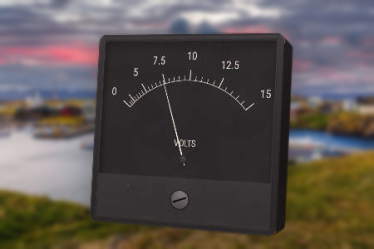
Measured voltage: 7.5 V
